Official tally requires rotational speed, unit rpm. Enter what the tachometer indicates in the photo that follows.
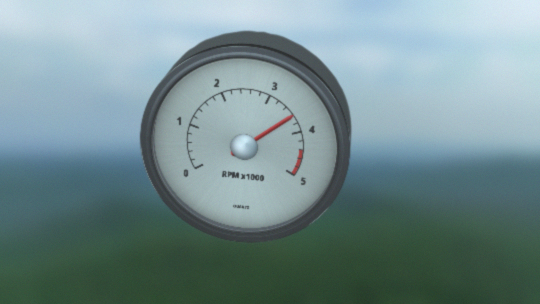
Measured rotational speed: 3600 rpm
